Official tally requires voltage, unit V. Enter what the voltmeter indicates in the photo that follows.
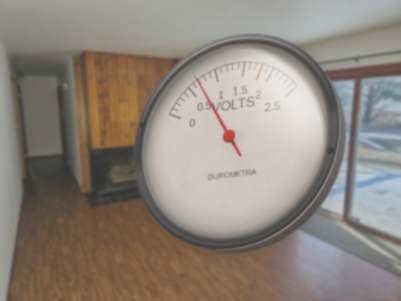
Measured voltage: 0.7 V
